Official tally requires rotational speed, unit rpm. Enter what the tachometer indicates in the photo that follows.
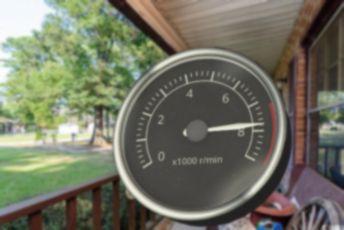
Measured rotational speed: 7800 rpm
